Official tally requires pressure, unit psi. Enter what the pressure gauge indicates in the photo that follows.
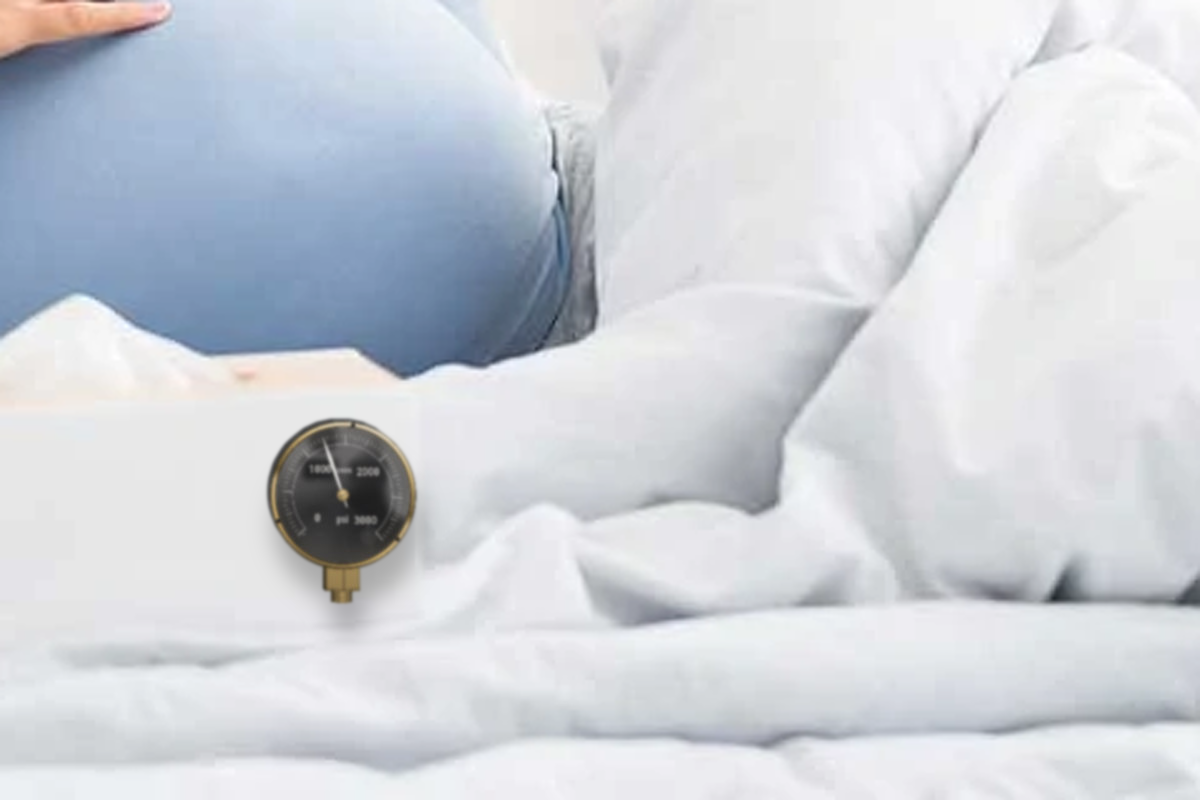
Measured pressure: 1250 psi
